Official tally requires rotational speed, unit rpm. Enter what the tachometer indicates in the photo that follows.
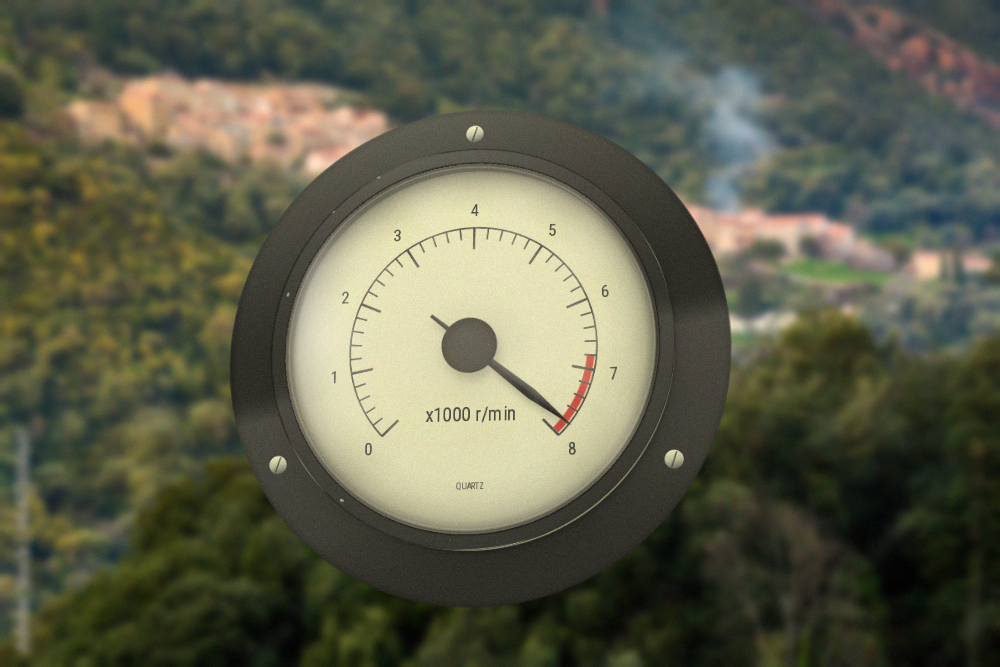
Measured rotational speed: 7800 rpm
